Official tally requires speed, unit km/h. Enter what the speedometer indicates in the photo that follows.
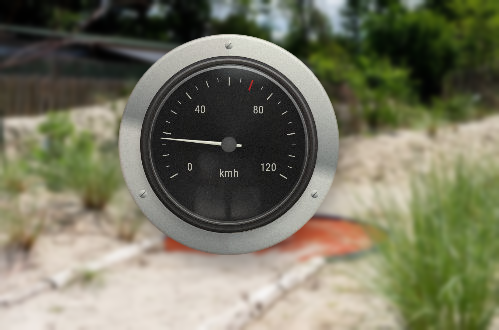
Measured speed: 17.5 km/h
